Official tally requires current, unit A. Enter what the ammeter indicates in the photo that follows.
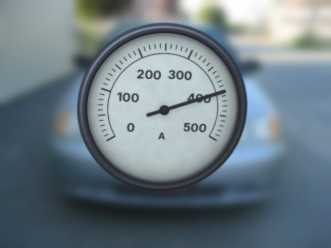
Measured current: 400 A
